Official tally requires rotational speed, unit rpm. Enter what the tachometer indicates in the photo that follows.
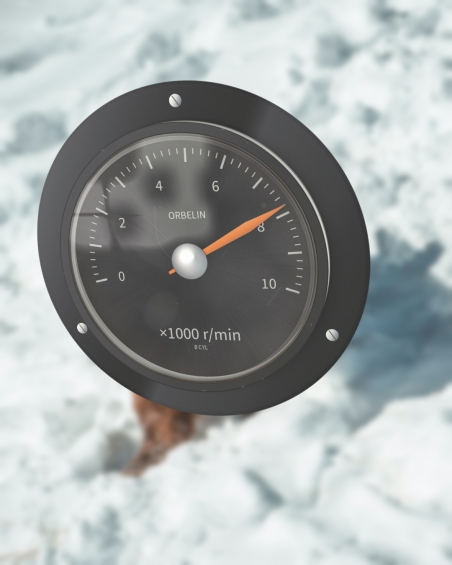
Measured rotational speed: 7800 rpm
